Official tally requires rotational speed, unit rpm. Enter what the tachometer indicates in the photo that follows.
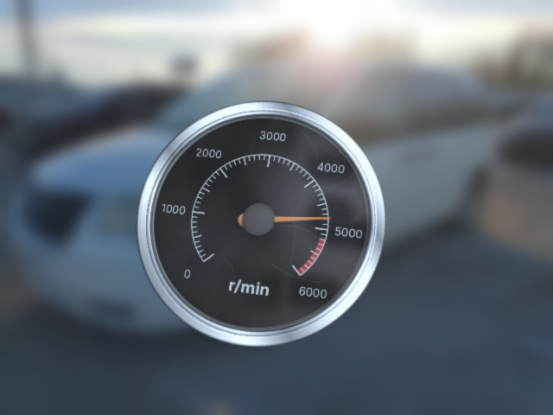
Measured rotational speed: 4800 rpm
